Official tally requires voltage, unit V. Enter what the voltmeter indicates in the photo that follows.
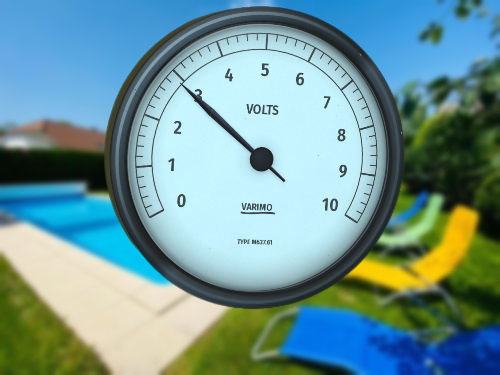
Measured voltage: 2.9 V
